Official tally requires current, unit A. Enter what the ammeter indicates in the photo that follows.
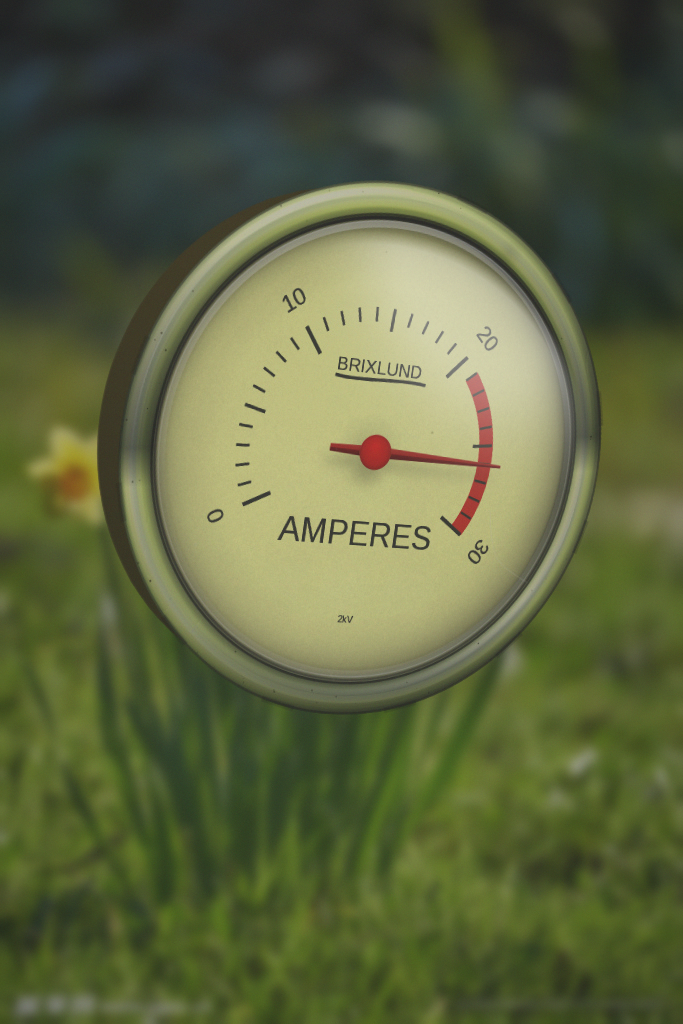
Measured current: 26 A
